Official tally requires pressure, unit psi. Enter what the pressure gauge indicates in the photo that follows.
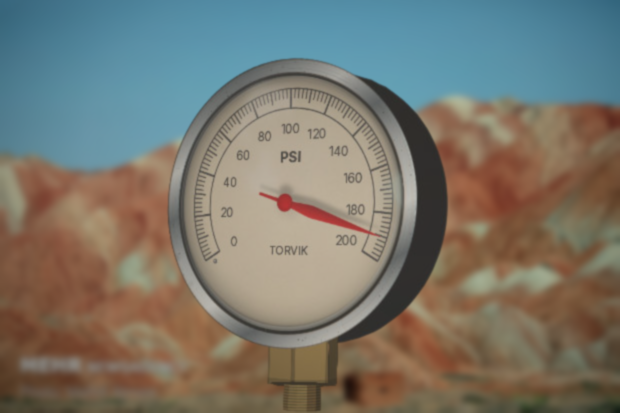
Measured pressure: 190 psi
